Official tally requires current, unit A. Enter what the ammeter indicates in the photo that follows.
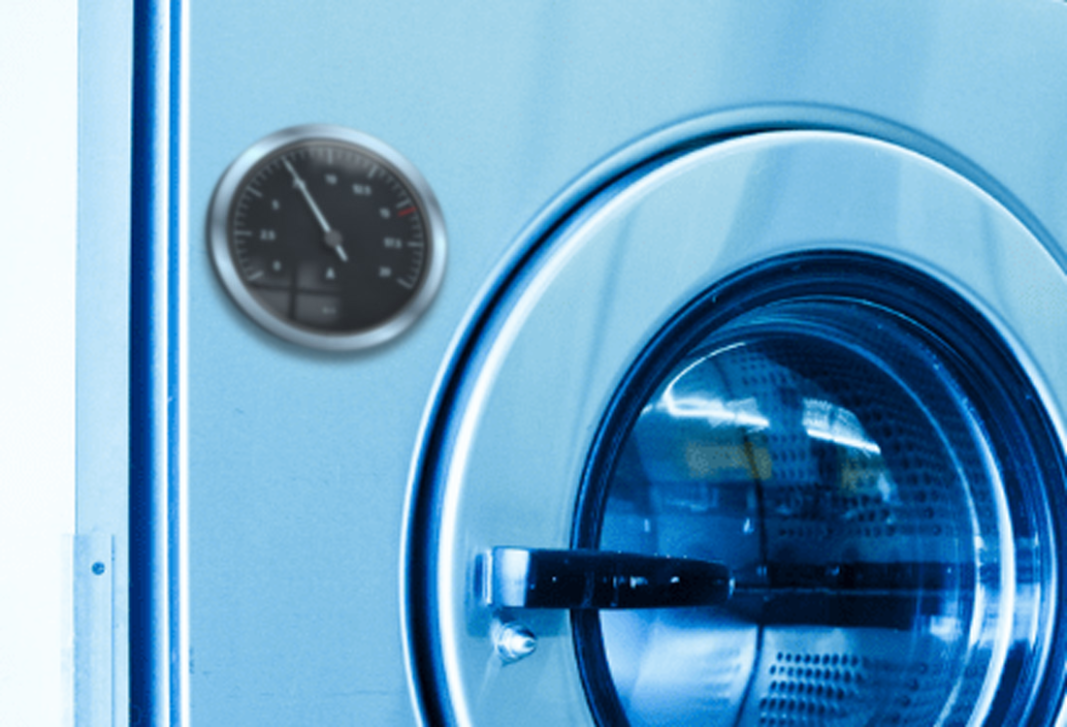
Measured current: 7.5 A
